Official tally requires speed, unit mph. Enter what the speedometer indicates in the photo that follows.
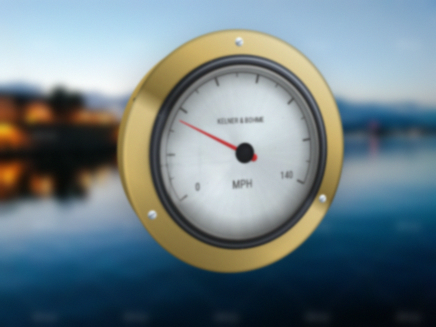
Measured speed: 35 mph
